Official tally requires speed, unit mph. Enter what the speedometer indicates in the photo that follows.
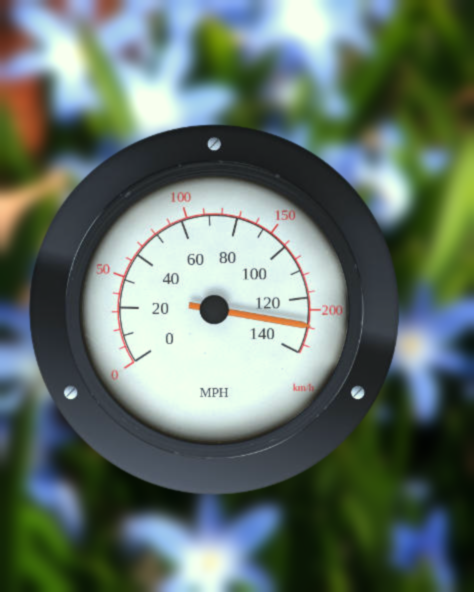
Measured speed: 130 mph
